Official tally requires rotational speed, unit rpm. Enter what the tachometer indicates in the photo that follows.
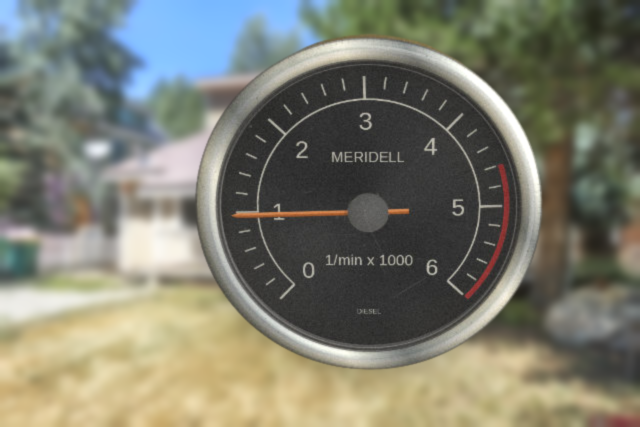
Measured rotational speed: 1000 rpm
